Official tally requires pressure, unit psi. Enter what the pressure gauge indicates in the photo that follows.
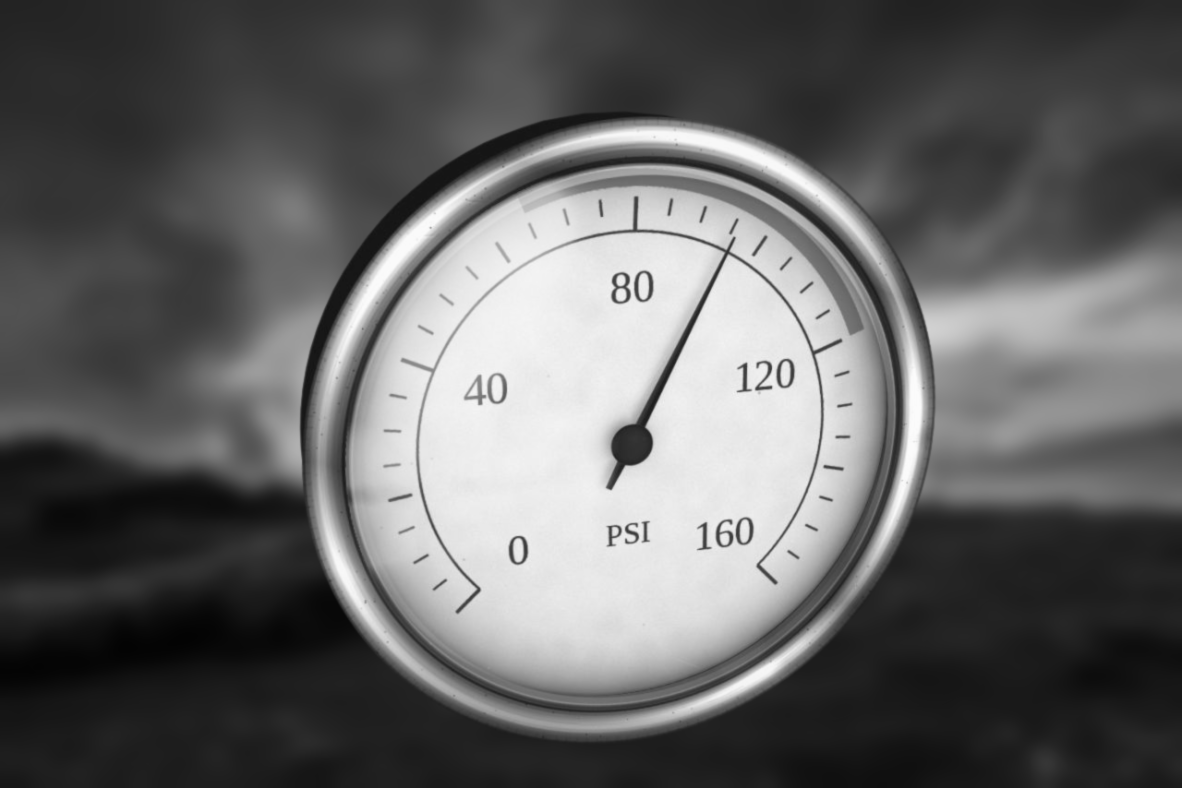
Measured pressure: 95 psi
